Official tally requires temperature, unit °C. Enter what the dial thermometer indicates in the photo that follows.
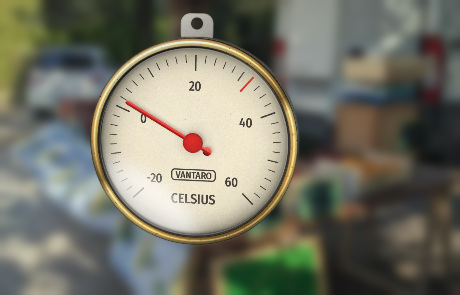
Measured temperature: 2 °C
